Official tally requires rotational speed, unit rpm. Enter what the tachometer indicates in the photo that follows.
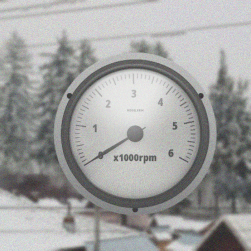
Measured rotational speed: 0 rpm
